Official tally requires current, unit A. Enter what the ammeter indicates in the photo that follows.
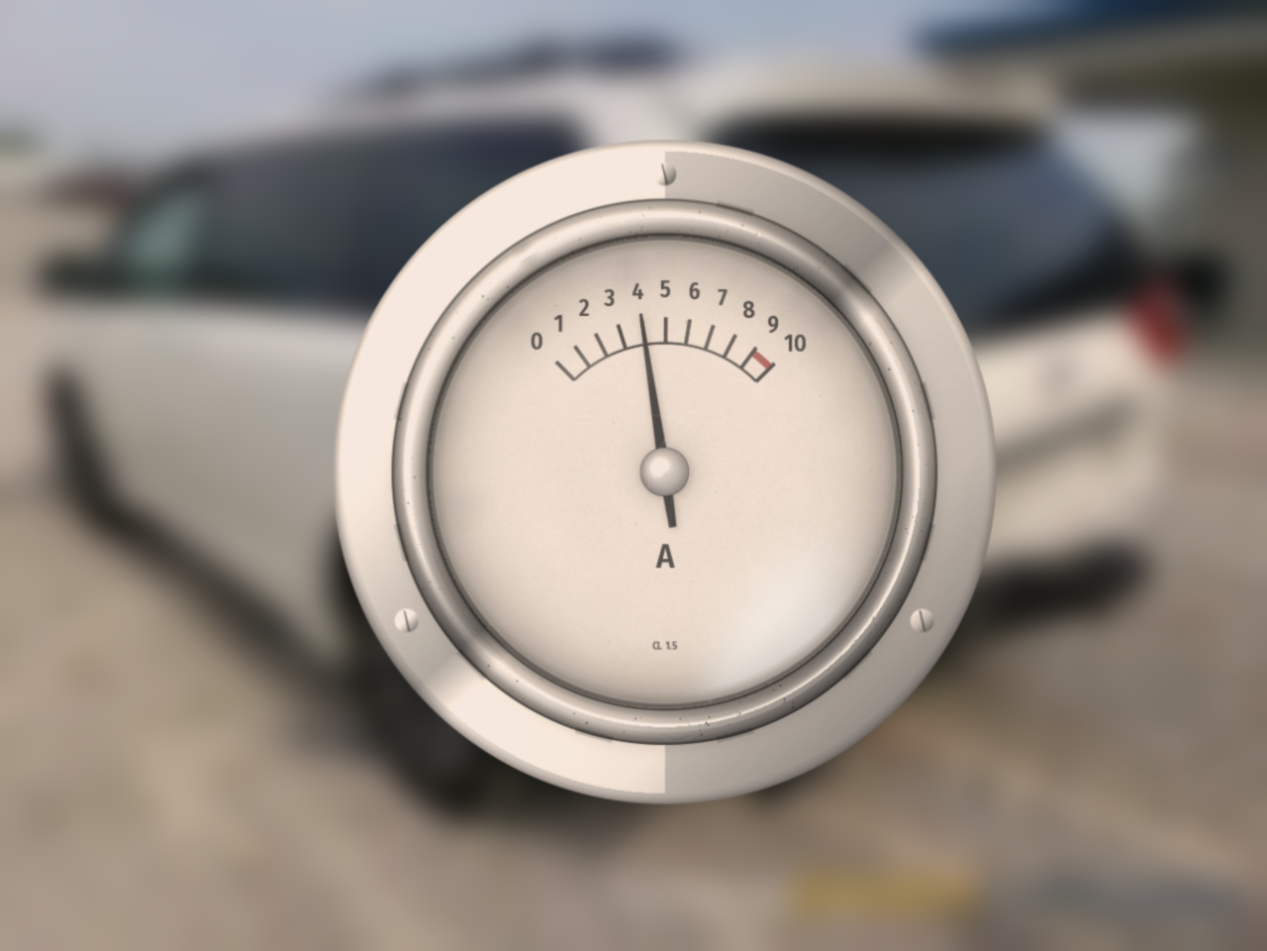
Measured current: 4 A
